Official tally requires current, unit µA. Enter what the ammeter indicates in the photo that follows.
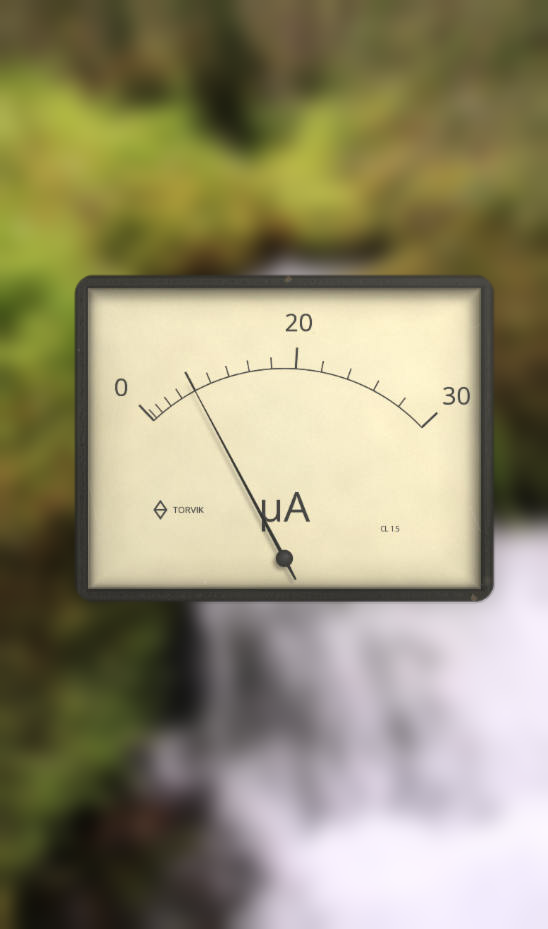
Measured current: 10 µA
